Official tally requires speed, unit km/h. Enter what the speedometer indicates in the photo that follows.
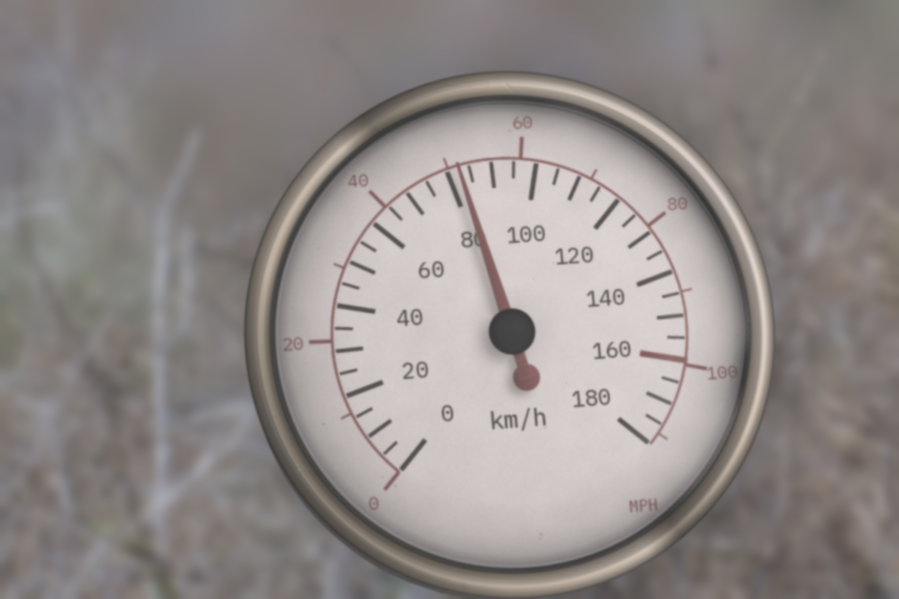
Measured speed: 82.5 km/h
